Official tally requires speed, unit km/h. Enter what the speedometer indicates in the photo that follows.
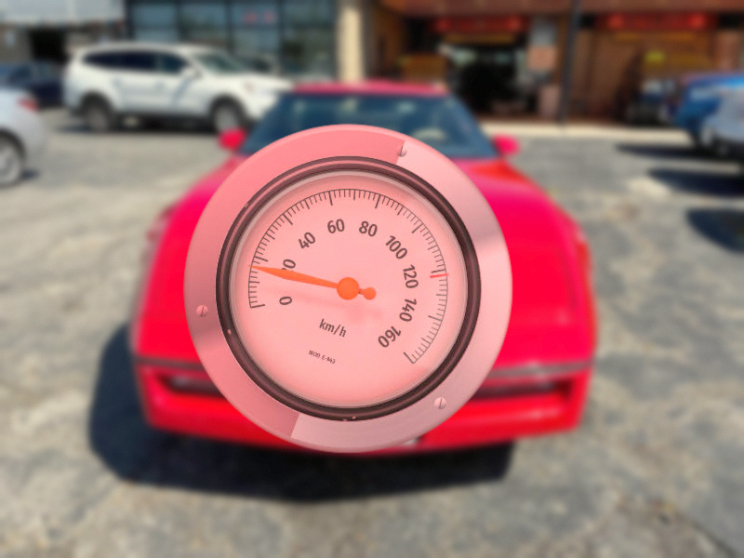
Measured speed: 16 km/h
